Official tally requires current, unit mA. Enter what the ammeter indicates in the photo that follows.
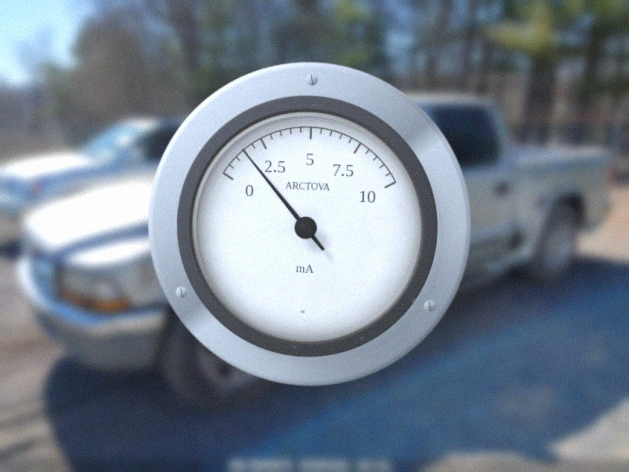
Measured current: 1.5 mA
